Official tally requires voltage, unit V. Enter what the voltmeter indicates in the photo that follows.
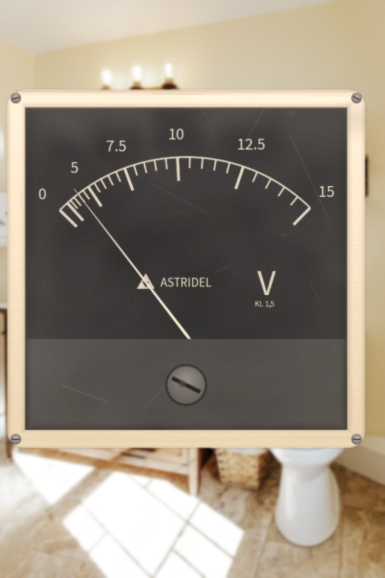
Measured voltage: 4 V
